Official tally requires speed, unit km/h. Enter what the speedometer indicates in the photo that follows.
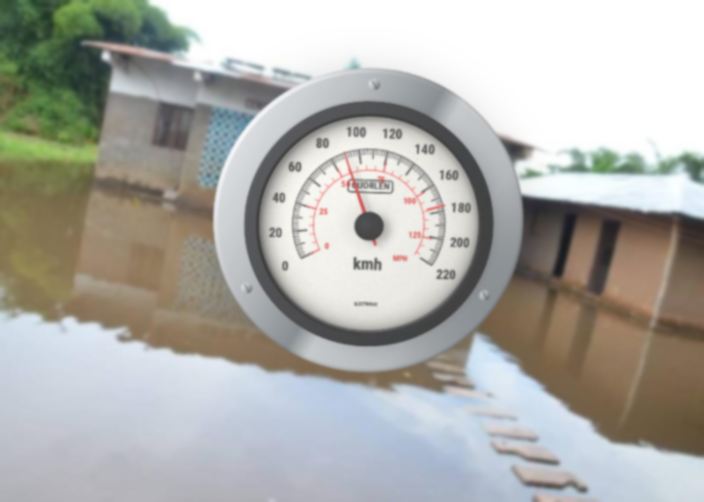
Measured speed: 90 km/h
